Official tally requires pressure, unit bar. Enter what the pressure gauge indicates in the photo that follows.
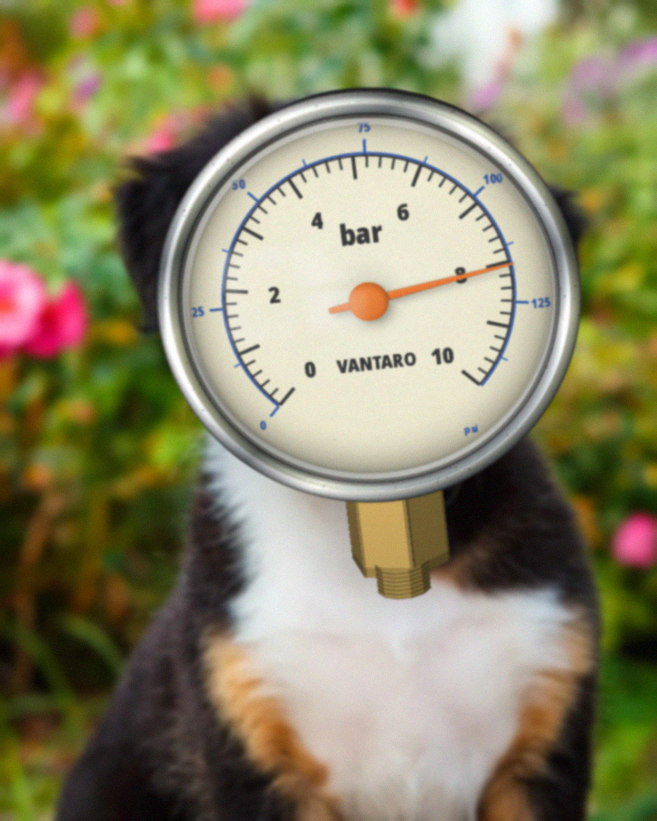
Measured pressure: 8 bar
